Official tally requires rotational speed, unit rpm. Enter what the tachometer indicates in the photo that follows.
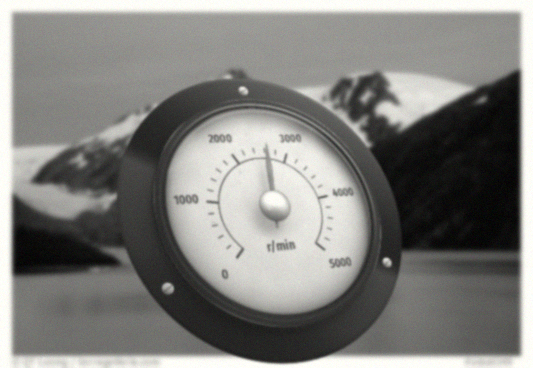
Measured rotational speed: 2600 rpm
